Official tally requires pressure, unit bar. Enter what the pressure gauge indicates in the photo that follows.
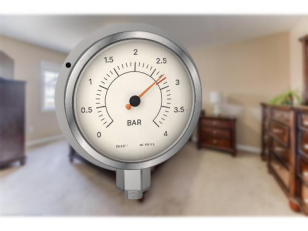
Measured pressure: 2.7 bar
